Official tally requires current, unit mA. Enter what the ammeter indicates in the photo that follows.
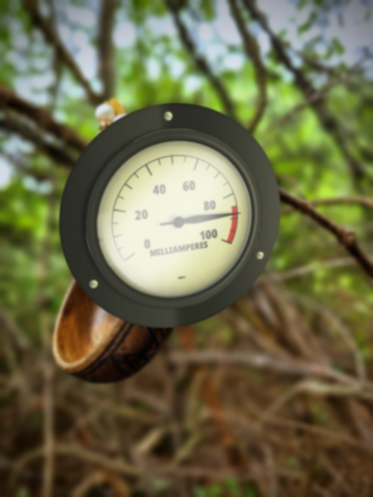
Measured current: 87.5 mA
